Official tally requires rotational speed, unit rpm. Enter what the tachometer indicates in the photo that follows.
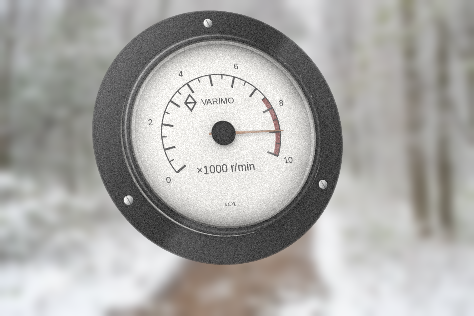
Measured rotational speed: 9000 rpm
